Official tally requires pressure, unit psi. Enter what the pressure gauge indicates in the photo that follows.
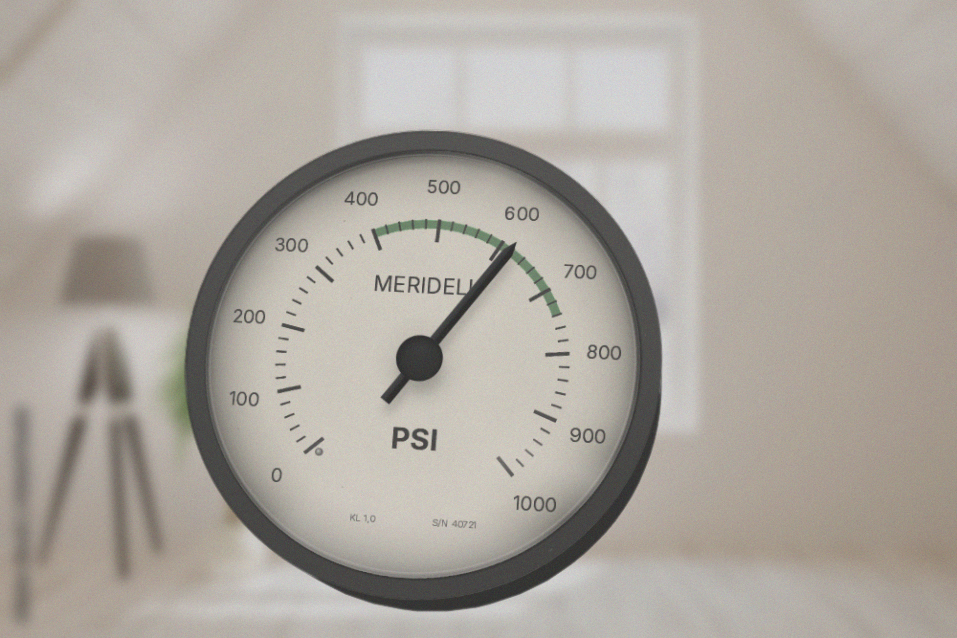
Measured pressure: 620 psi
